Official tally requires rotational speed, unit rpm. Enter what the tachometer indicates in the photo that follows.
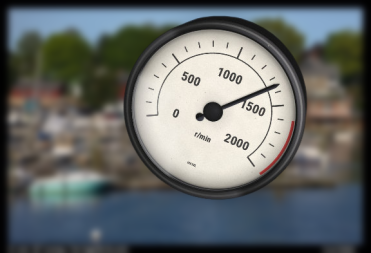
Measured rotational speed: 1350 rpm
